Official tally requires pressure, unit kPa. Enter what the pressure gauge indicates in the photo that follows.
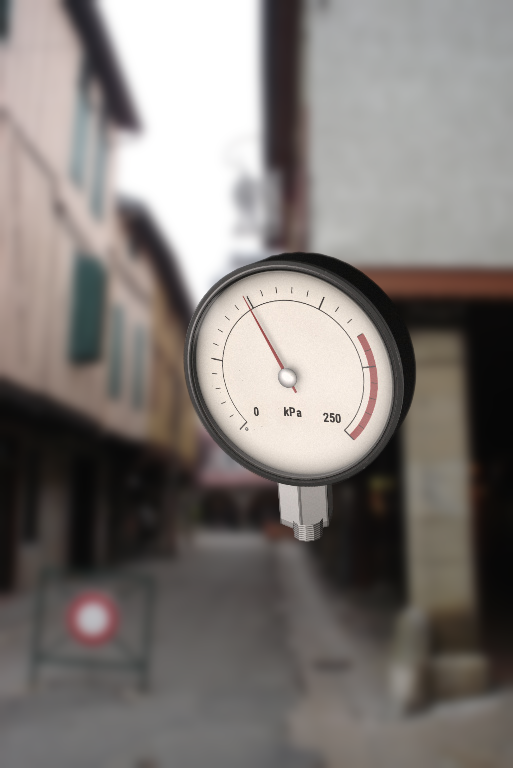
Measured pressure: 100 kPa
